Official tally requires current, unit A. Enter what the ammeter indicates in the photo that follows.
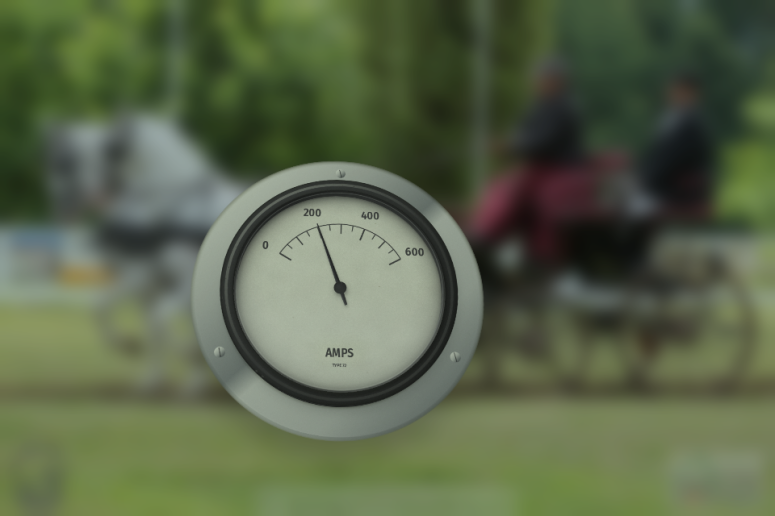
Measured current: 200 A
